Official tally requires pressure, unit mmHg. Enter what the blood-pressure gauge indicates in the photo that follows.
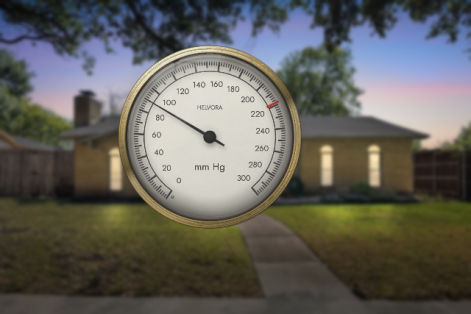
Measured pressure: 90 mmHg
